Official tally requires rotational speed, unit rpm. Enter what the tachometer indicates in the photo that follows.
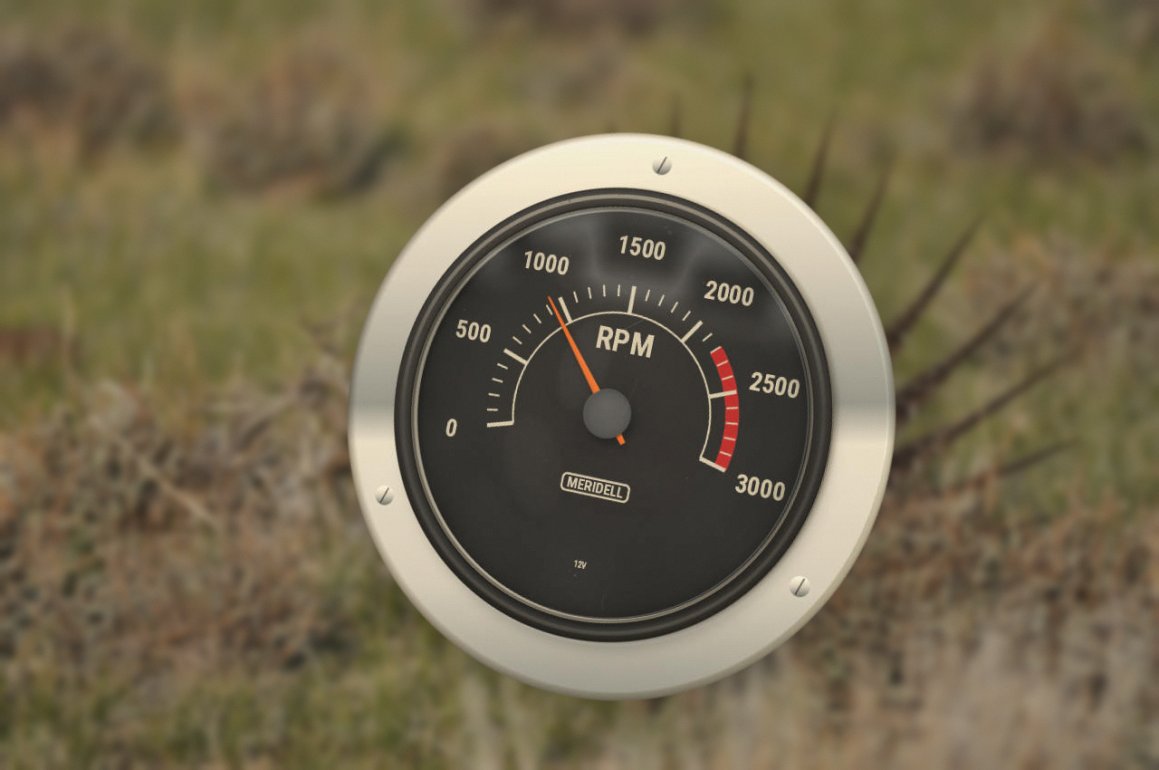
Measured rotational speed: 950 rpm
